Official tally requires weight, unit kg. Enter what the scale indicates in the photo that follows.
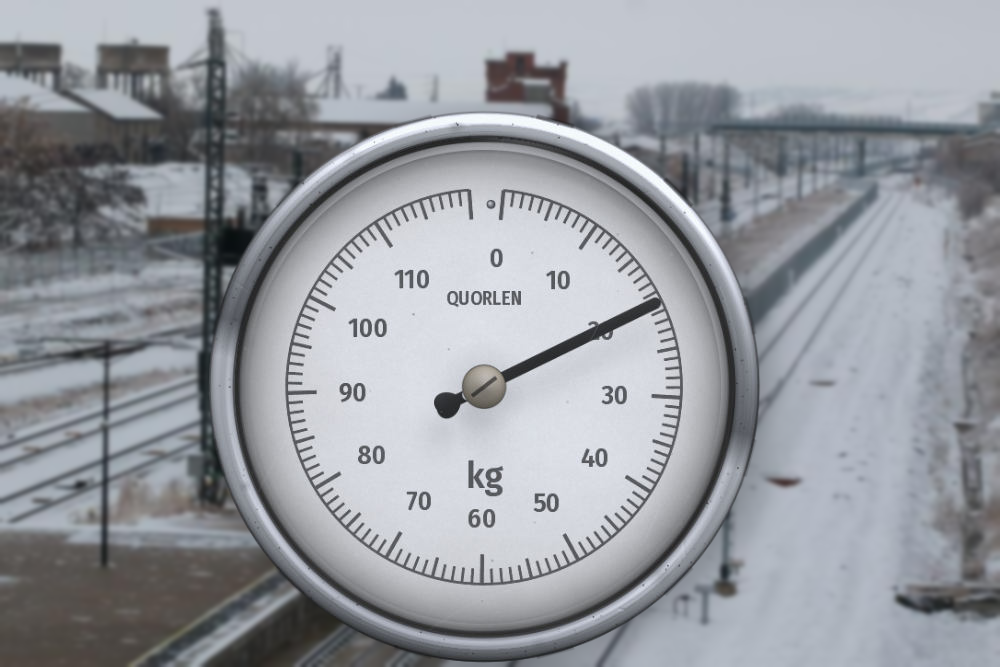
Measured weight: 20 kg
